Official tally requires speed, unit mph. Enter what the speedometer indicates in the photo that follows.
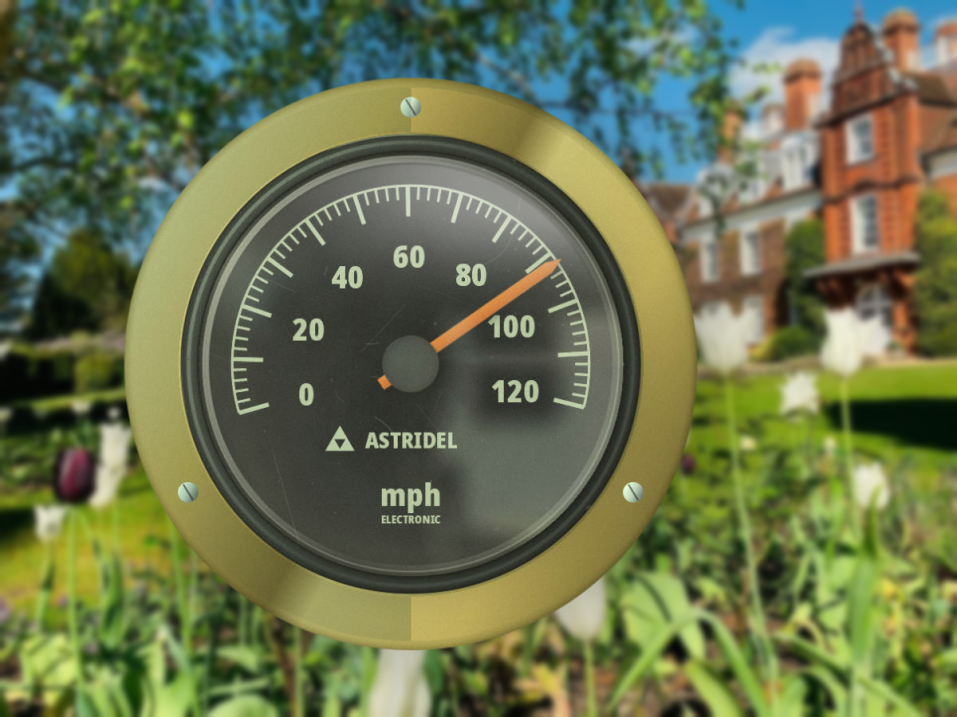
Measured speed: 92 mph
